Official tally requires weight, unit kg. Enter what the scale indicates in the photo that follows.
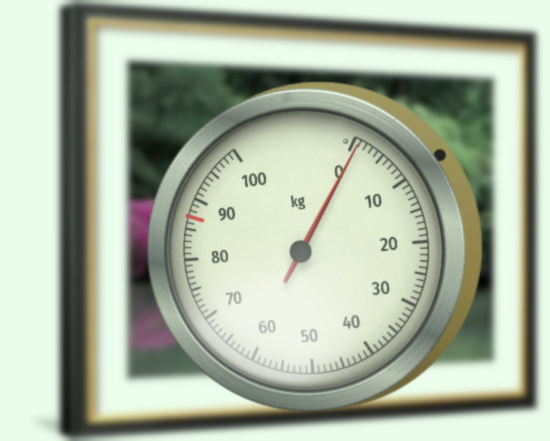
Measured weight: 1 kg
